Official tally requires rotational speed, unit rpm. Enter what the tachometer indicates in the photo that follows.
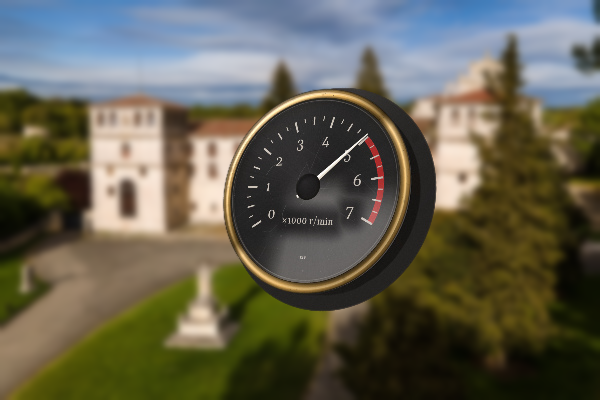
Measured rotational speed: 5000 rpm
